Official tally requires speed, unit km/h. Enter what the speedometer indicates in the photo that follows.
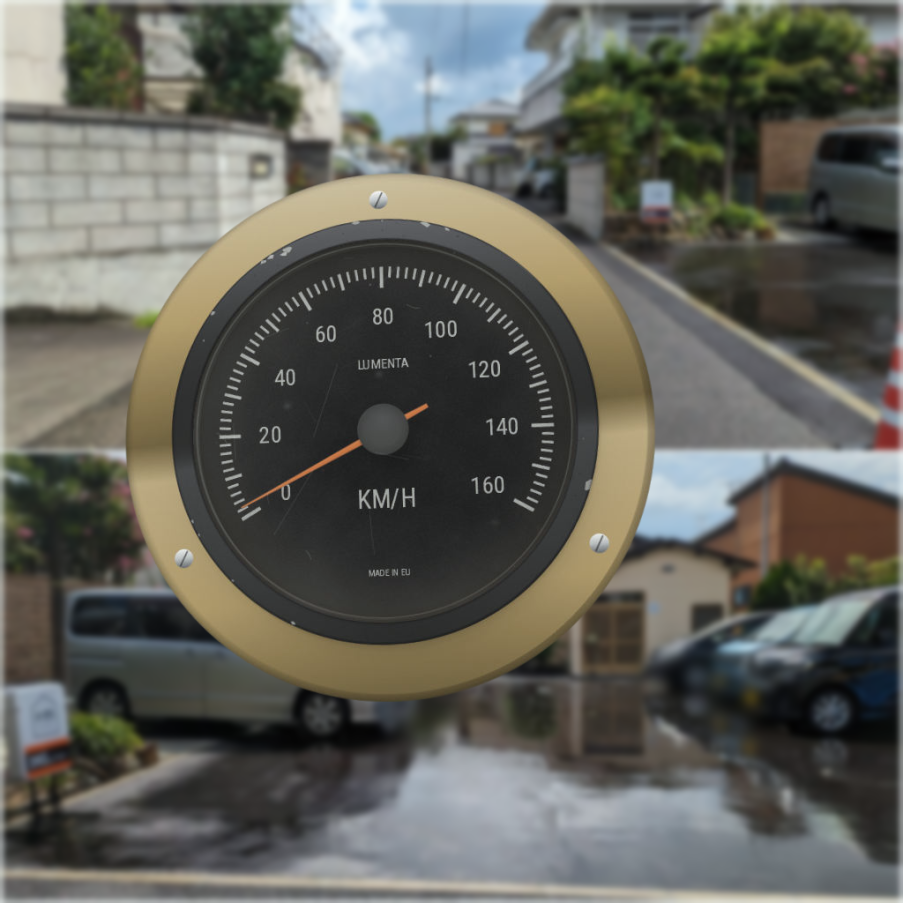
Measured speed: 2 km/h
